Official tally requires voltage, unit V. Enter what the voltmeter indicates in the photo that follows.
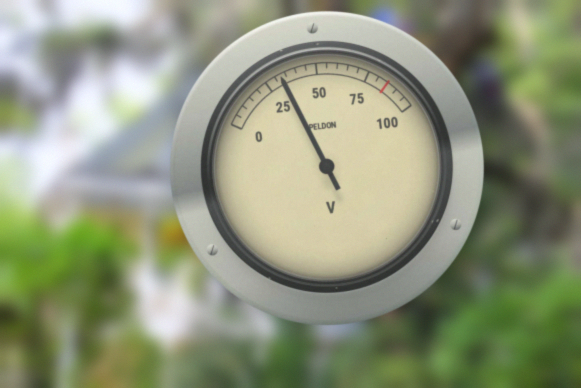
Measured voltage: 32.5 V
